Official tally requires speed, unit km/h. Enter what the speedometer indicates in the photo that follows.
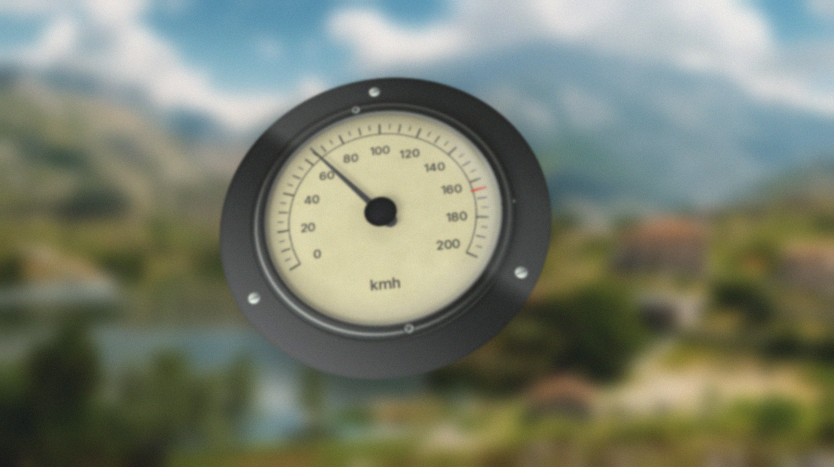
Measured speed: 65 km/h
